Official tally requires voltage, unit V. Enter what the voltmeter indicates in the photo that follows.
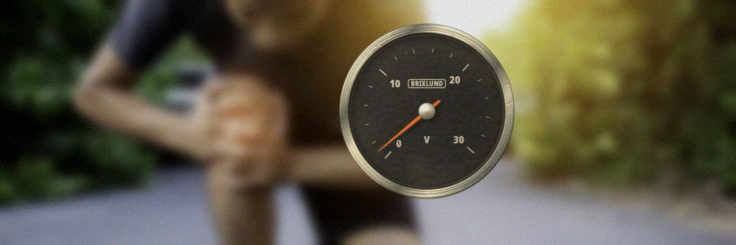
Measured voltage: 1 V
